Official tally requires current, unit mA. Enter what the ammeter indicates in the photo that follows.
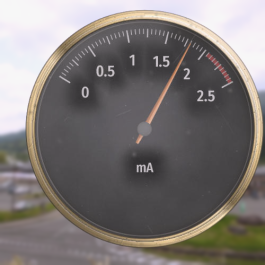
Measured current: 1.8 mA
